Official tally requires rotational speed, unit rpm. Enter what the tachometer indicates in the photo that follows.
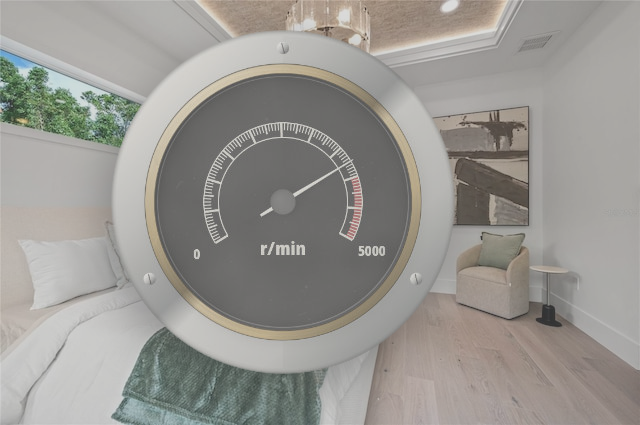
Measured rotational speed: 3750 rpm
